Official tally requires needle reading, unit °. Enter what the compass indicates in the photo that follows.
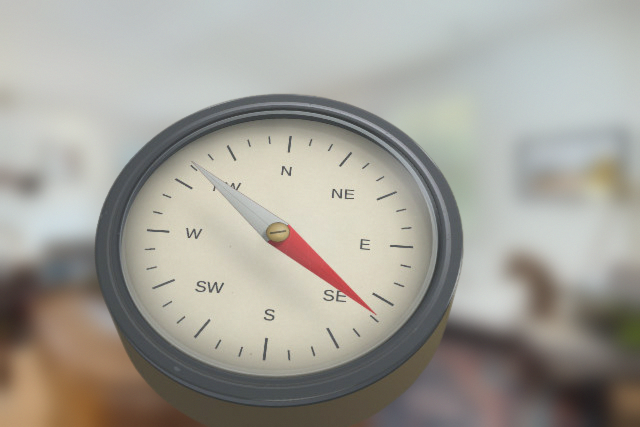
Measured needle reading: 130 °
